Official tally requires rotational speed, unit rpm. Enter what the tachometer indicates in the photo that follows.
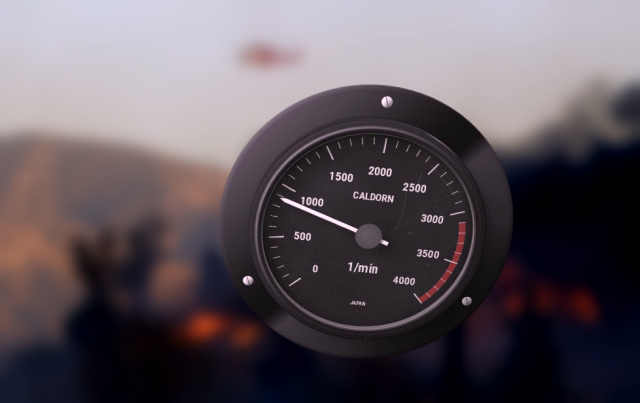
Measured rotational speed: 900 rpm
